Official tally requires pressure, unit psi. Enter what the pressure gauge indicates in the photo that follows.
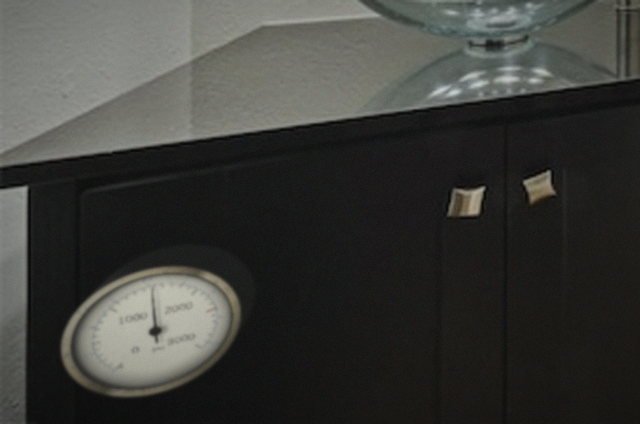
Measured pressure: 1500 psi
